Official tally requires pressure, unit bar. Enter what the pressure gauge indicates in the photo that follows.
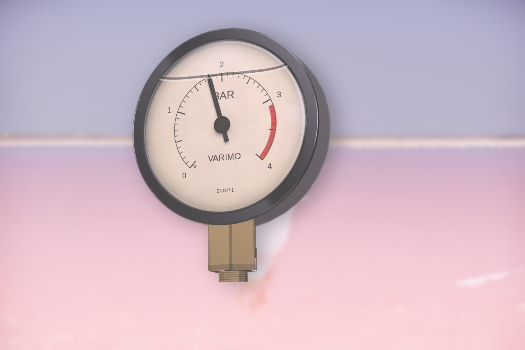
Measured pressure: 1.8 bar
